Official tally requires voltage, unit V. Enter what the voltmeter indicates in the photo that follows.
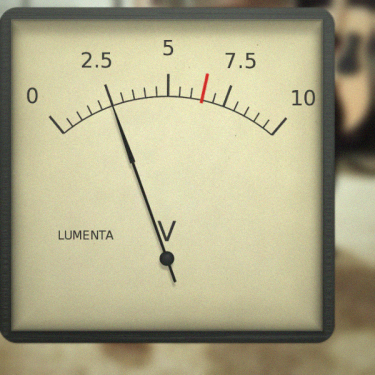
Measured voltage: 2.5 V
